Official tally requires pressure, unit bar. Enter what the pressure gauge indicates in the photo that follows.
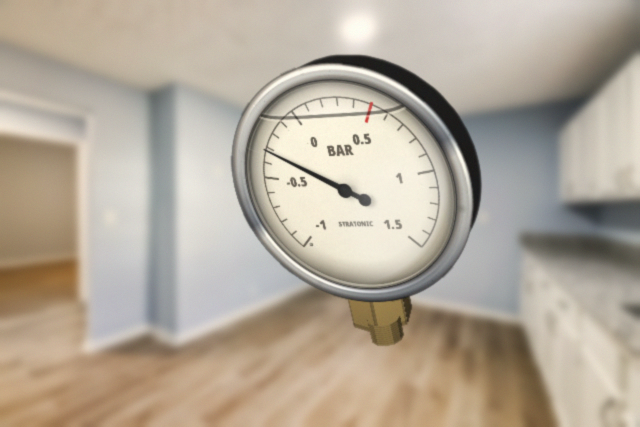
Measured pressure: -0.3 bar
